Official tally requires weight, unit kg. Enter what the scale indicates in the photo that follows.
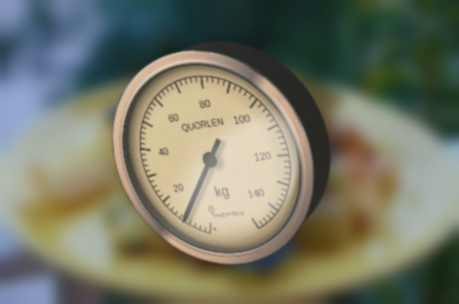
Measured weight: 10 kg
